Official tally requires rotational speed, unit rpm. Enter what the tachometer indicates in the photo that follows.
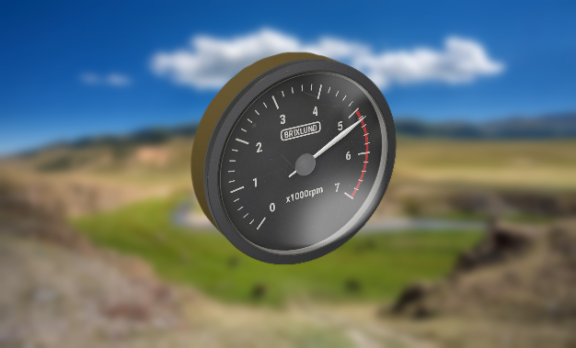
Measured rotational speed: 5200 rpm
